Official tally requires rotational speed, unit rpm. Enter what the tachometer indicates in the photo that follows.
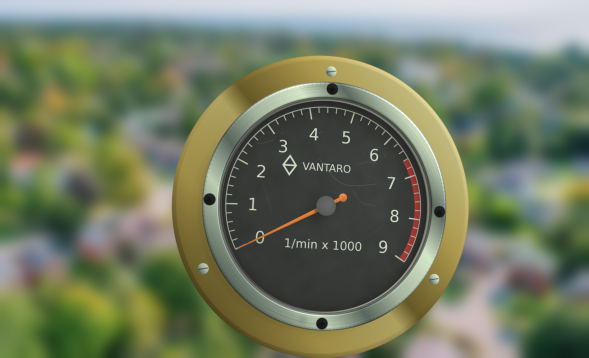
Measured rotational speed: 0 rpm
